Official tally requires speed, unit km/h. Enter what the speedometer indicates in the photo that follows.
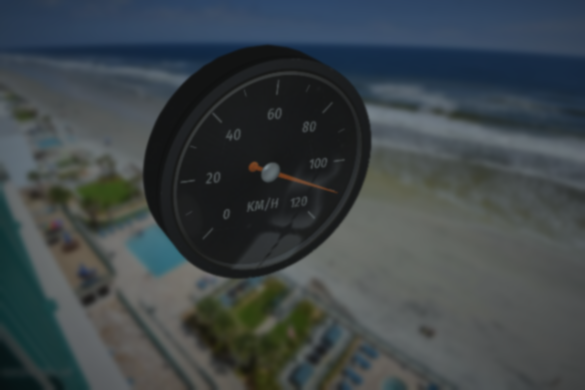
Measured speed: 110 km/h
